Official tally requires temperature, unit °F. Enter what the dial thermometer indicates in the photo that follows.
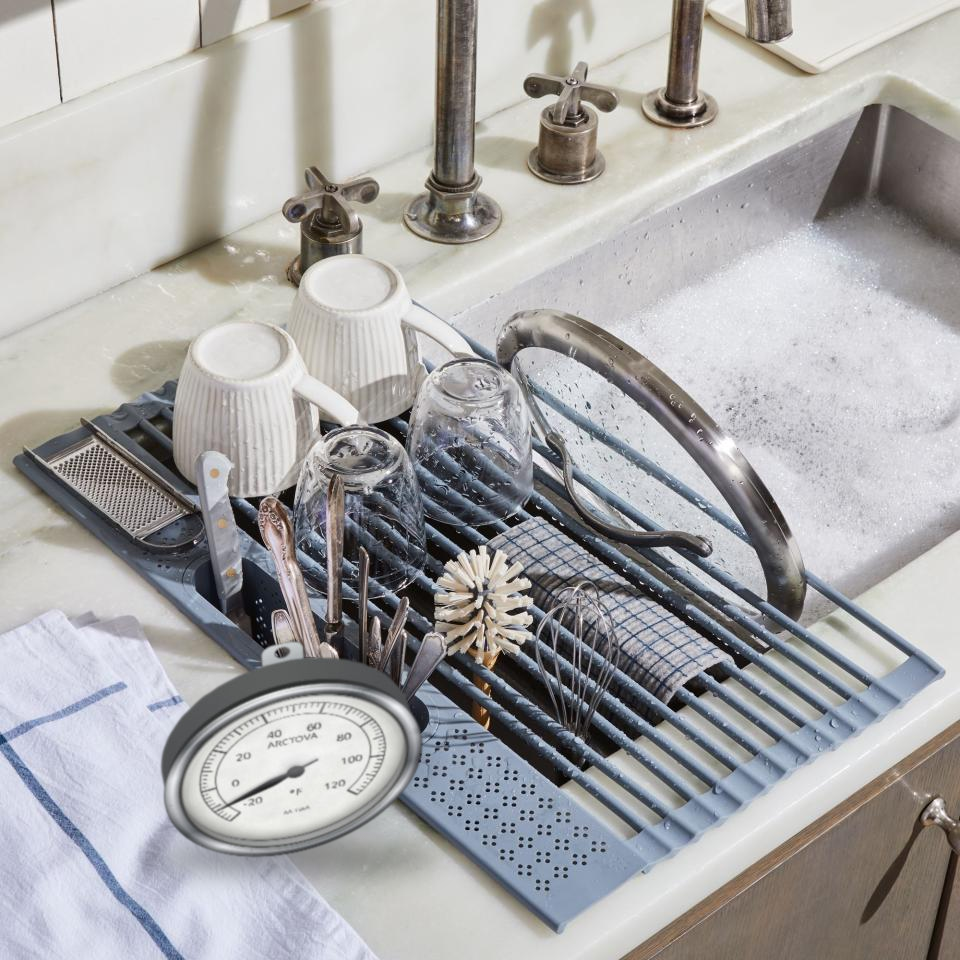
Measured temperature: -10 °F
